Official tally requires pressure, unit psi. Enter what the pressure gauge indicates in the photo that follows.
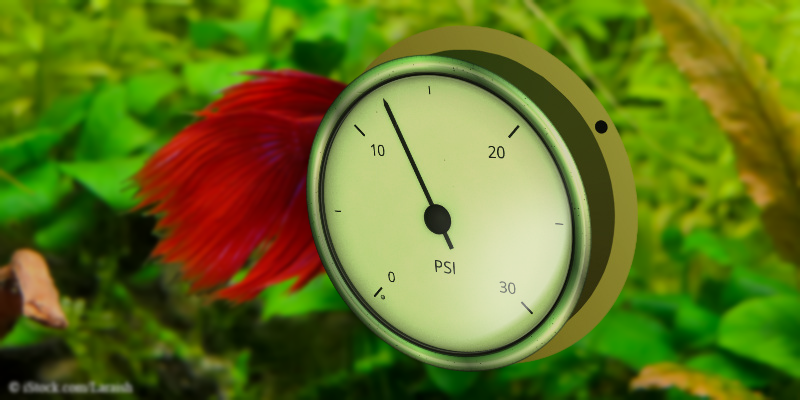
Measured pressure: 12.5 psi
